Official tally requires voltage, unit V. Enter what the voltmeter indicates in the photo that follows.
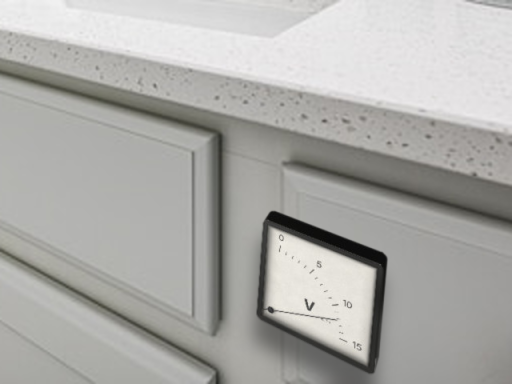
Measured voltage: 12 V
